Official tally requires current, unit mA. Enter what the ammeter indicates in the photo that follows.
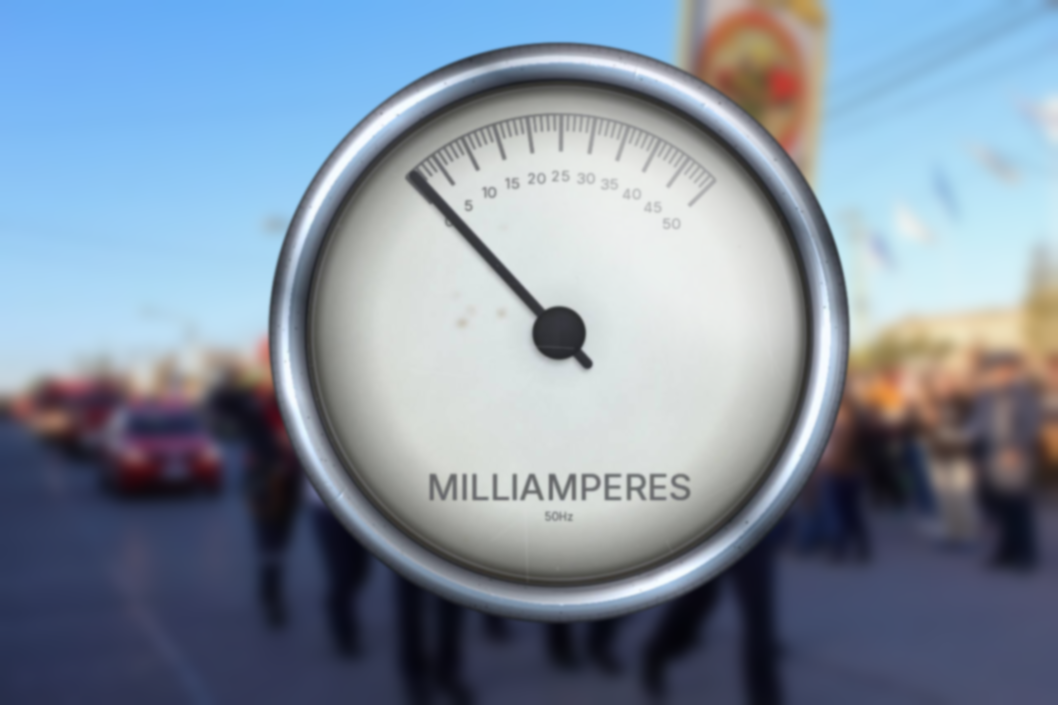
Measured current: 1 mA
